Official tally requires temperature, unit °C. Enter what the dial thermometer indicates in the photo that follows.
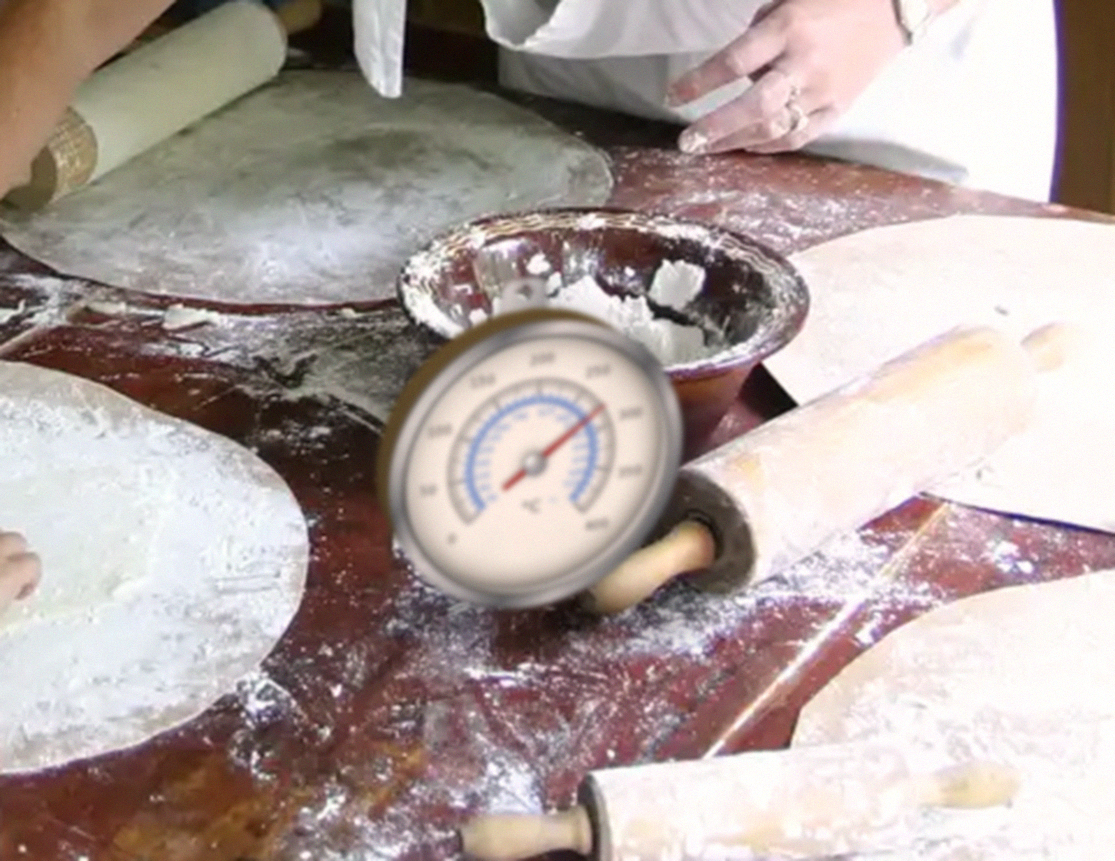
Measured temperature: 275 °C
